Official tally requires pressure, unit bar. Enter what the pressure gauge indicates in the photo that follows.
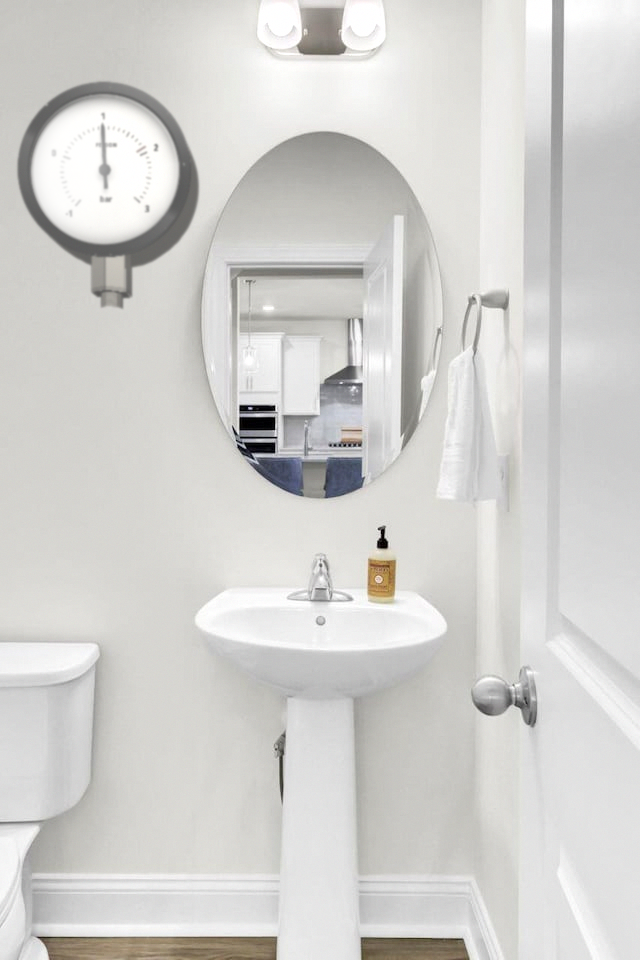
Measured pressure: 1 bar
